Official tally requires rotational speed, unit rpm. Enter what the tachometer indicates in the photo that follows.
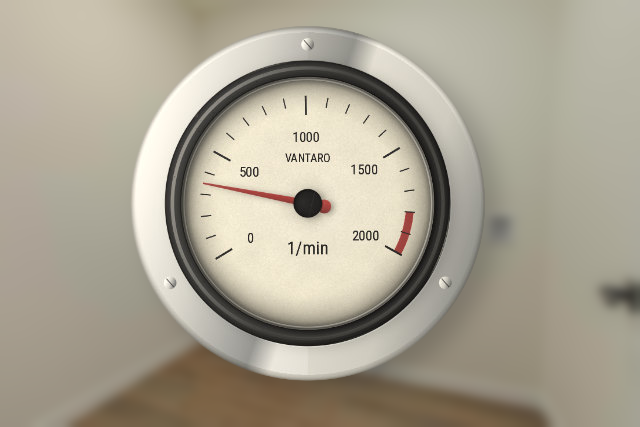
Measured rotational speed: 350 rpm
